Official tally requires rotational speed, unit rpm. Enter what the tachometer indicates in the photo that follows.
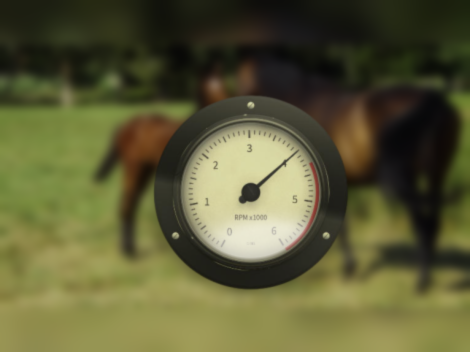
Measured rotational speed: 4000 rpm
